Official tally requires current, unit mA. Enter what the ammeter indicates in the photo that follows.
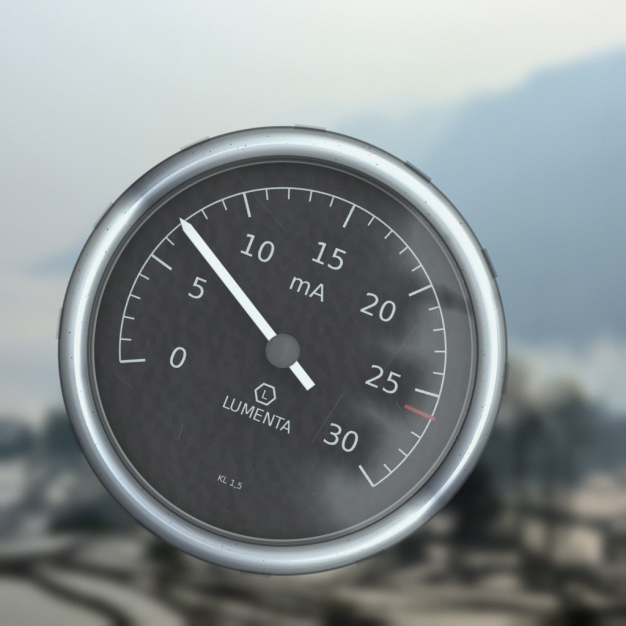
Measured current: 7 mA
